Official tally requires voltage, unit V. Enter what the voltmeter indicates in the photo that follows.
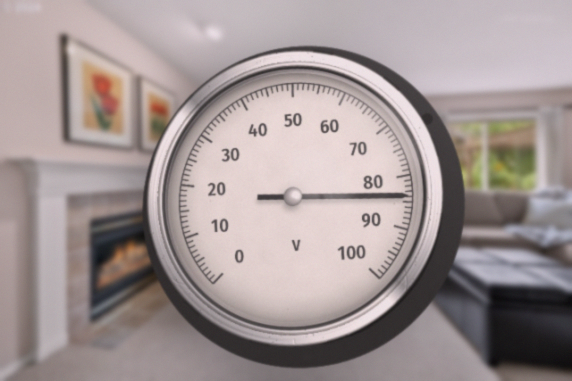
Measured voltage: 84 V
